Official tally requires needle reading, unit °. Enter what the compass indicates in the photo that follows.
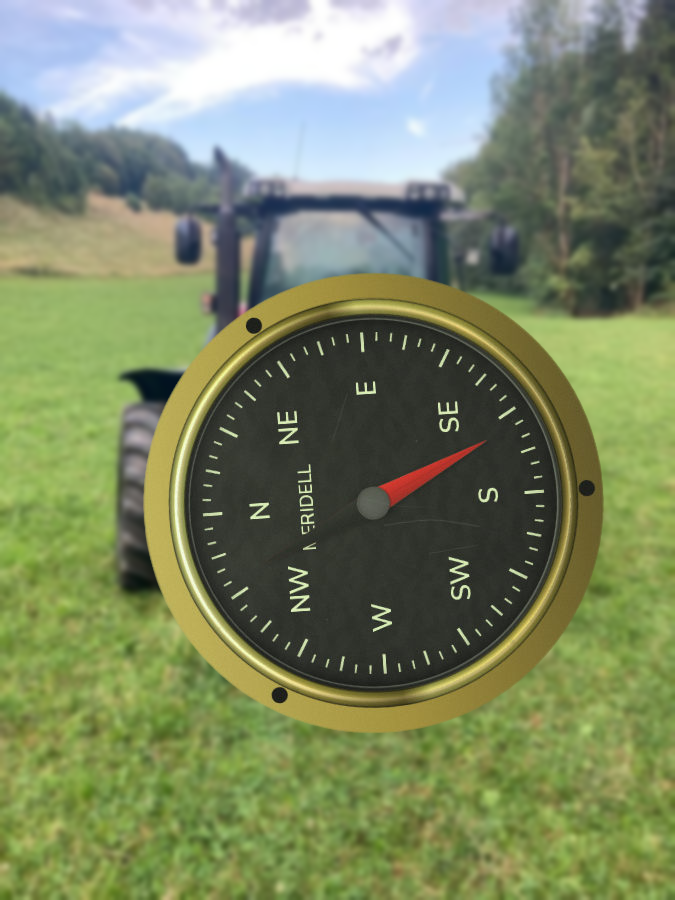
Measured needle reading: 155 °
